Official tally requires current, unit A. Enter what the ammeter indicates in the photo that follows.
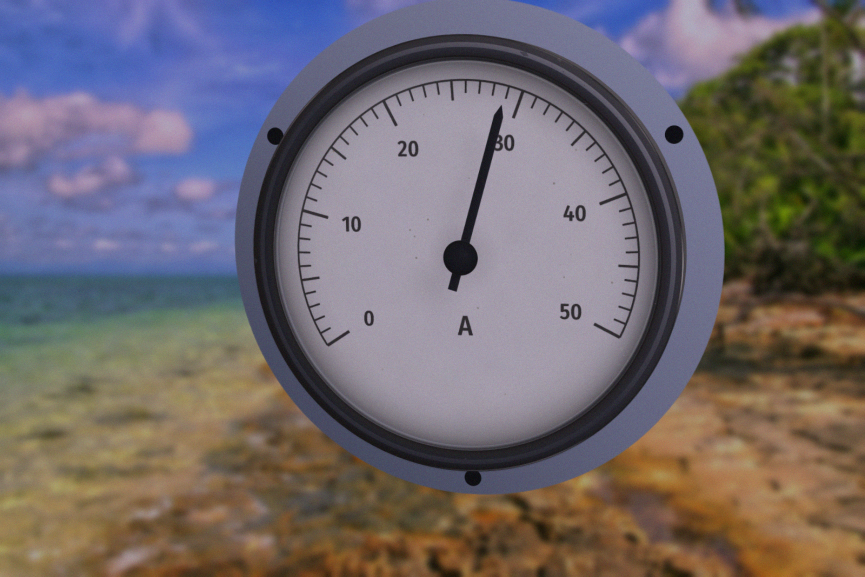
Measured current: 29 A
